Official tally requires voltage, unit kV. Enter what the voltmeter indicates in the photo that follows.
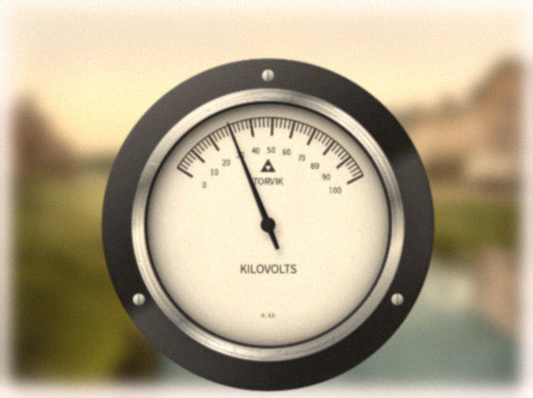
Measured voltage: 30 kV
